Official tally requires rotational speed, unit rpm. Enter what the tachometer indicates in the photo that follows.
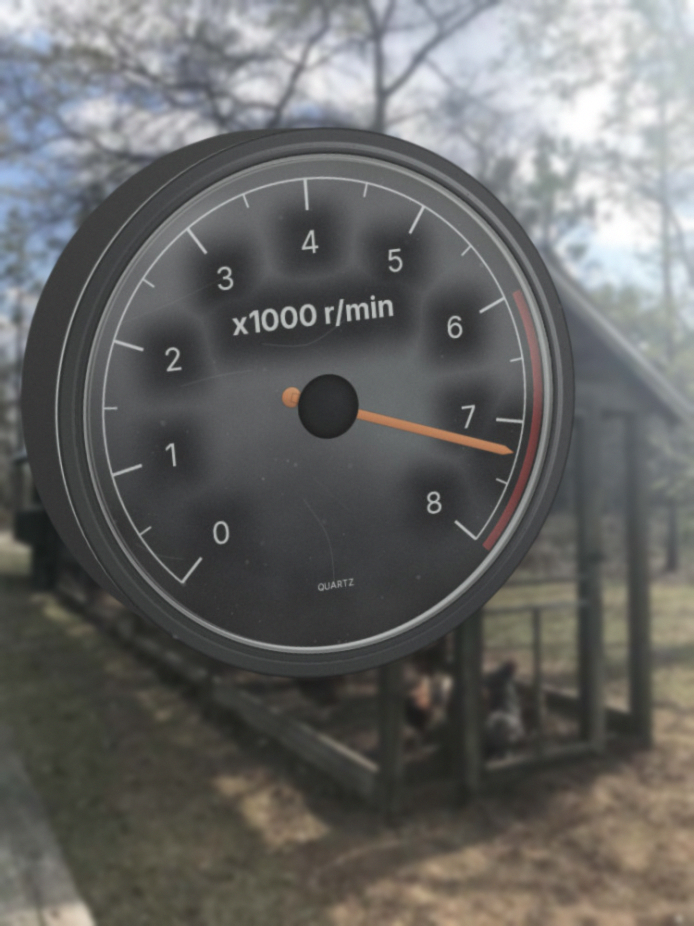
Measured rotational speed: 7250 rpm
